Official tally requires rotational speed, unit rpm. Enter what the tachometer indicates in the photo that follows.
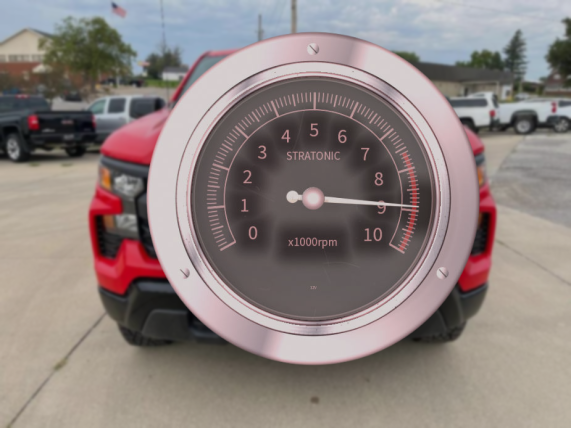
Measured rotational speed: 8900 rpm
